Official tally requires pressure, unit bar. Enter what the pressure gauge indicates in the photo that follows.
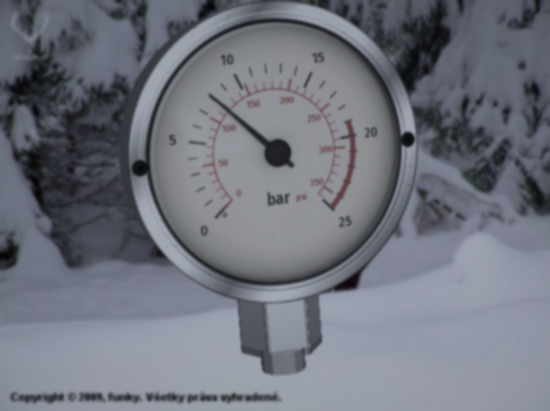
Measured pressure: 8 bar
